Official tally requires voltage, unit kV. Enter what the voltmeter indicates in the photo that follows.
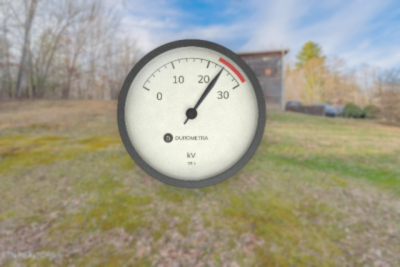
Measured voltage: 24 kV
